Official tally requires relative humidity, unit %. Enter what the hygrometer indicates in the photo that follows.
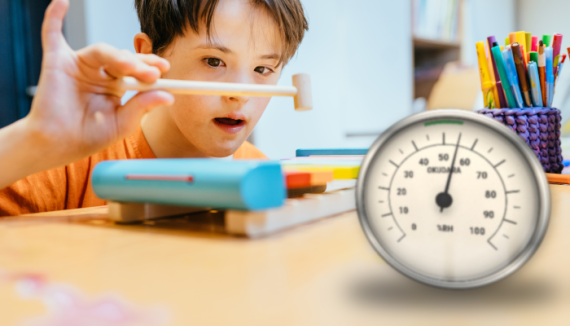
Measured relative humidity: 55 %
